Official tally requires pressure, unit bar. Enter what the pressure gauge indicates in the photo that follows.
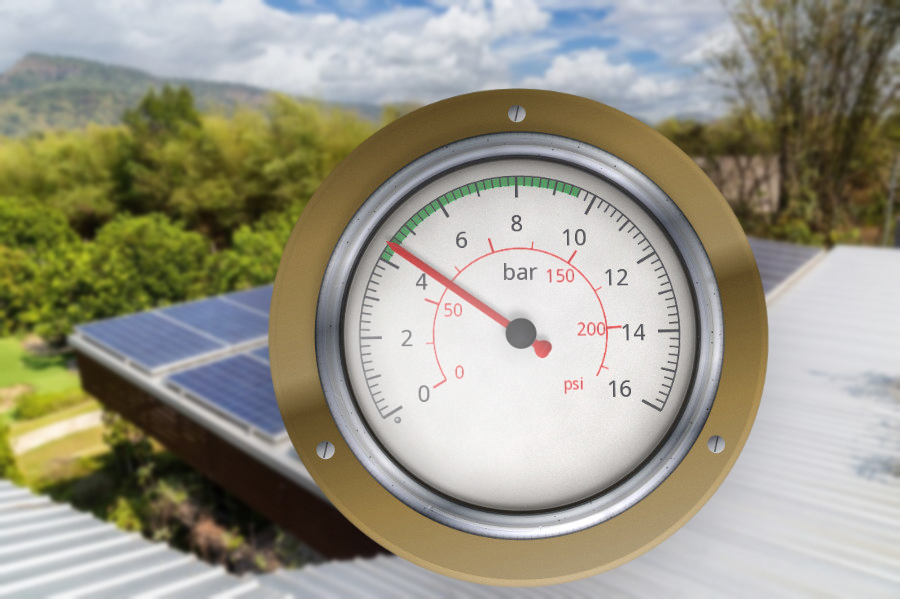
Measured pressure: 4.4 bar
